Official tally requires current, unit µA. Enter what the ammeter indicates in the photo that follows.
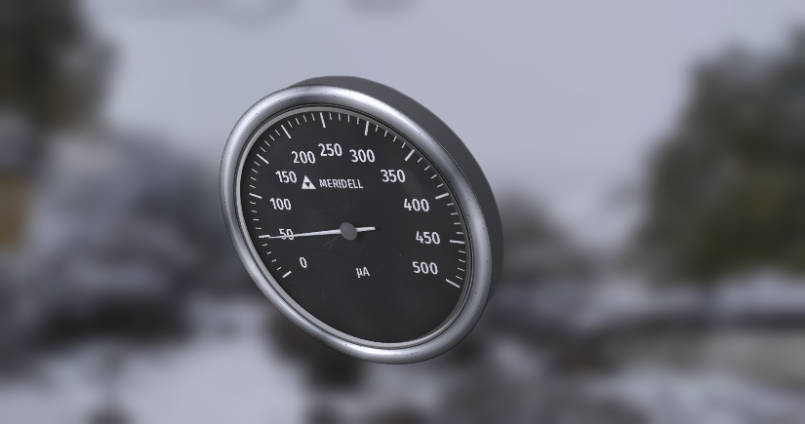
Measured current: 50 µA
